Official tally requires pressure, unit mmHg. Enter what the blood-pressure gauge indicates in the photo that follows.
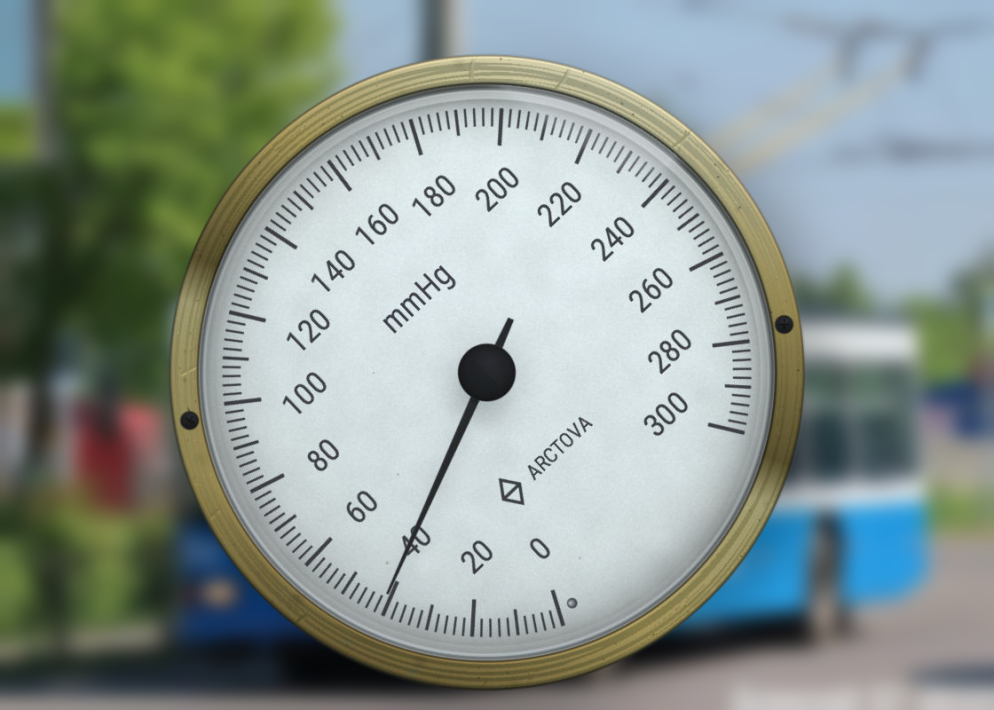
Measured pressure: 41 mmHg
